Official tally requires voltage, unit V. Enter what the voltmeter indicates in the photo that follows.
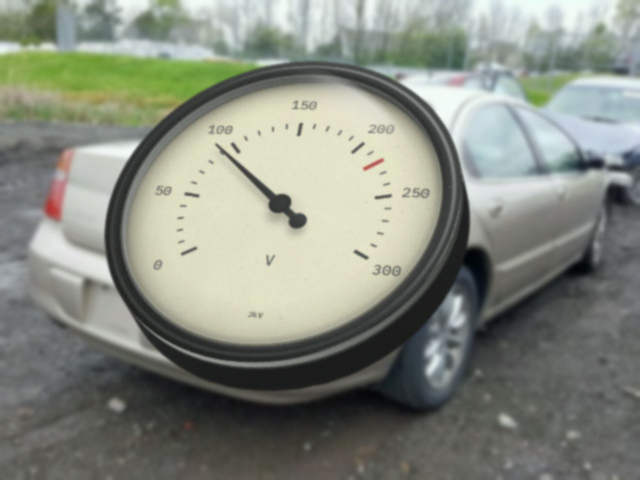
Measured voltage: 90 V
